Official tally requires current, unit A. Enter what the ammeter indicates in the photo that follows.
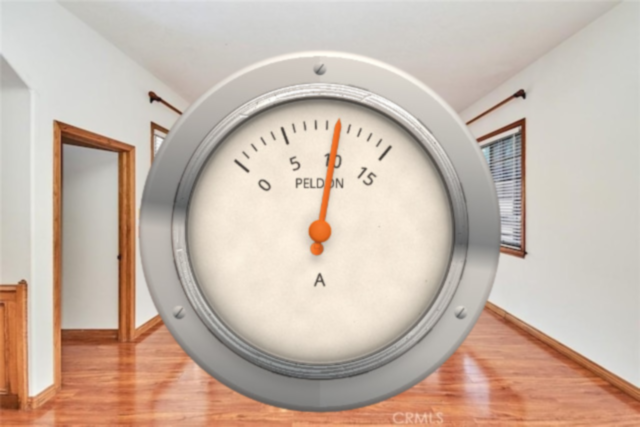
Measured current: 10 A
